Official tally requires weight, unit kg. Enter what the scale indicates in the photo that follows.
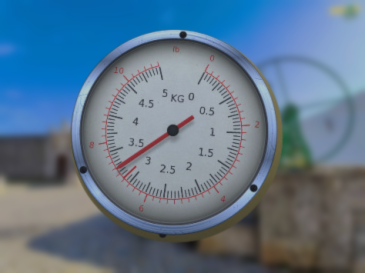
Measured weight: 3.25 kg
